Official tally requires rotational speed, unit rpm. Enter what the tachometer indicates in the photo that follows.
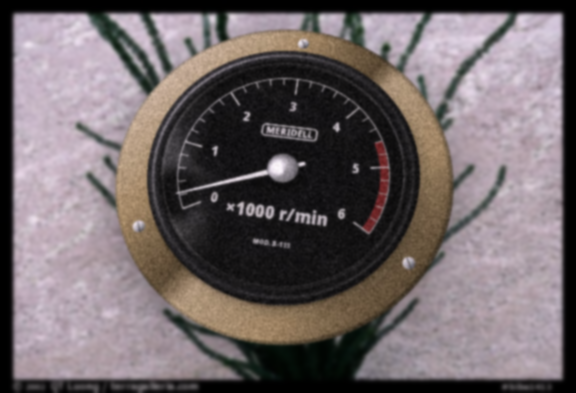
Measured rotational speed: 200 rpm
